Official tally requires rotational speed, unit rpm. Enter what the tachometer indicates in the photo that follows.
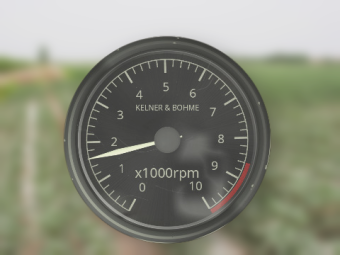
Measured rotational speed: 1600 rpm
